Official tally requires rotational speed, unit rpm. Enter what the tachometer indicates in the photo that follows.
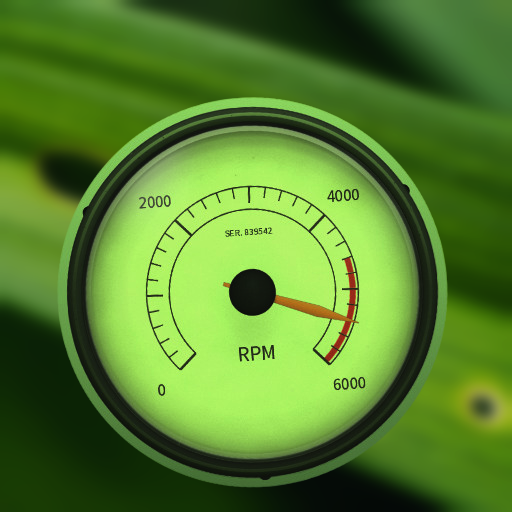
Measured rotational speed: 5400 rpm
